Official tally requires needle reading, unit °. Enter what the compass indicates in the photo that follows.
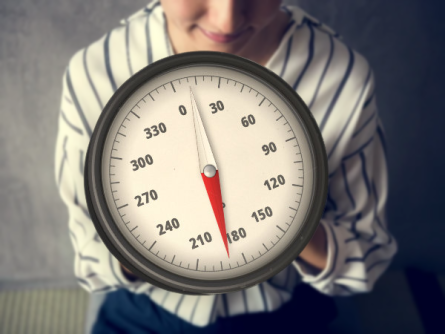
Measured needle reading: 190 °
